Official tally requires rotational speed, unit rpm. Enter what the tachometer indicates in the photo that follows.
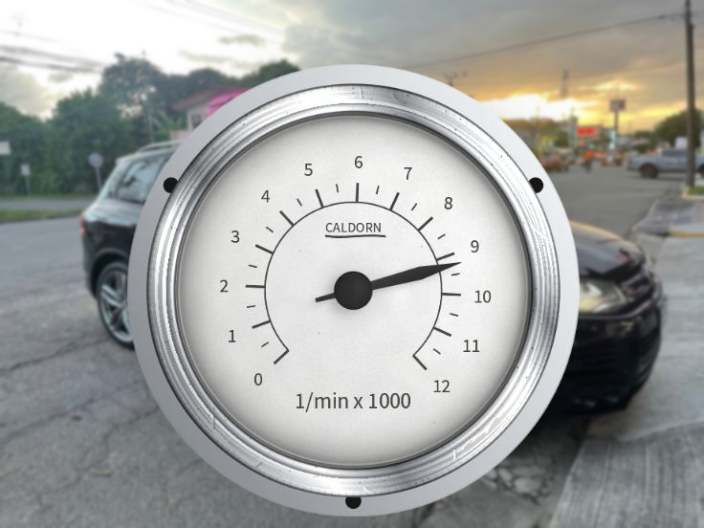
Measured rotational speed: 9250 rpm
